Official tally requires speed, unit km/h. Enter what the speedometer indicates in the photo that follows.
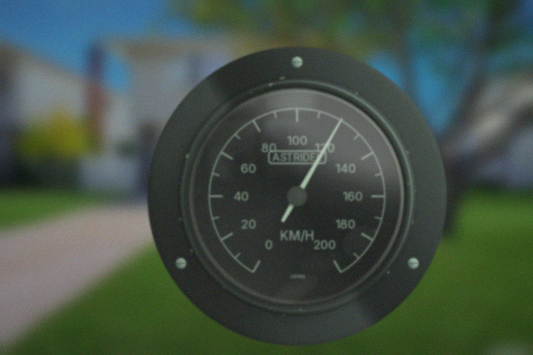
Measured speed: 120 km/h
